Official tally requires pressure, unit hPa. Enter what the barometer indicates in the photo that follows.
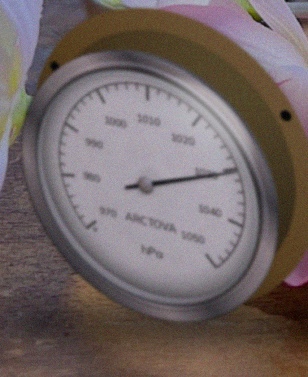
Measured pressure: 1030 hPa
